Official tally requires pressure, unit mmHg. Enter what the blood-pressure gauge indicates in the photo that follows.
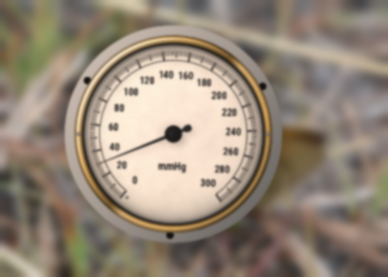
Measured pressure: 30 mmHg
